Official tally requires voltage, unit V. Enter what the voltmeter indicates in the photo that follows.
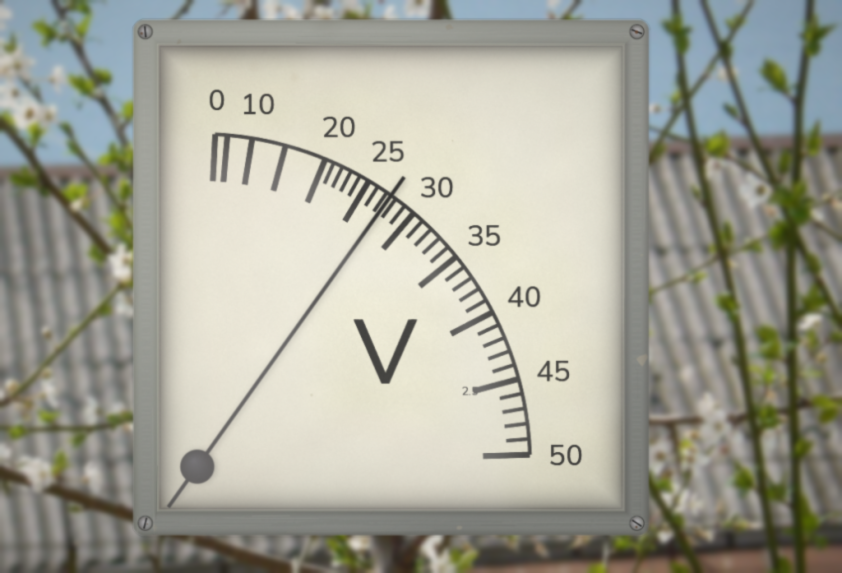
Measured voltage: 27.5 V
